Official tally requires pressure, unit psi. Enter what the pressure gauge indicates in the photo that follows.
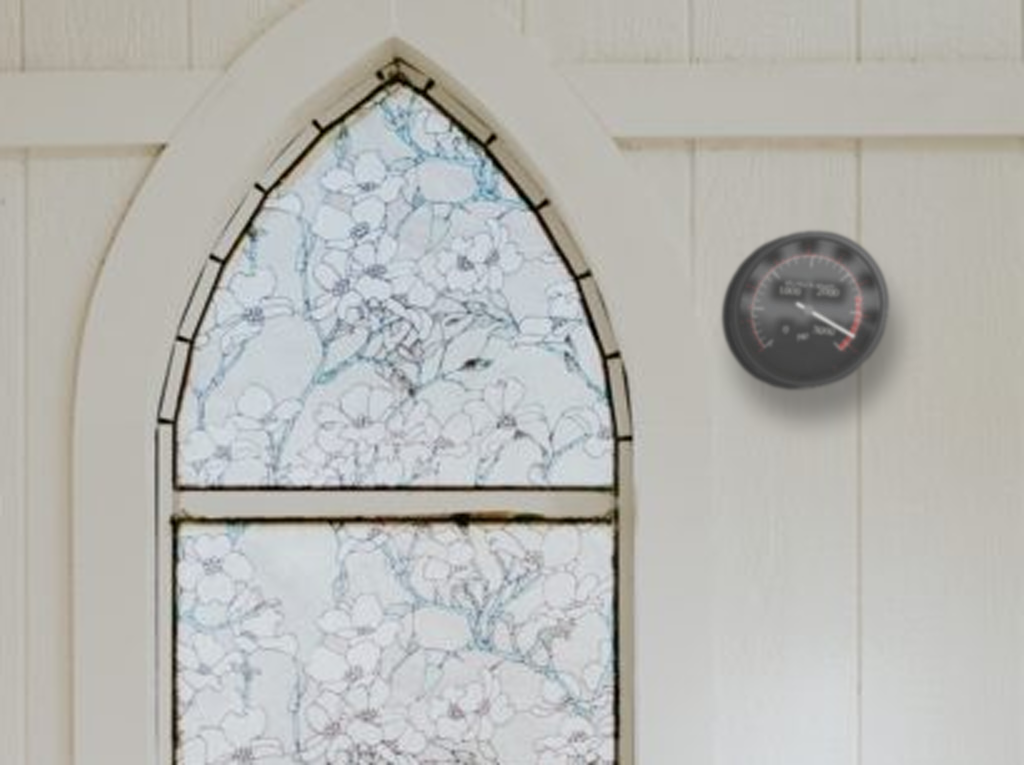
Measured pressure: 2800 psi
